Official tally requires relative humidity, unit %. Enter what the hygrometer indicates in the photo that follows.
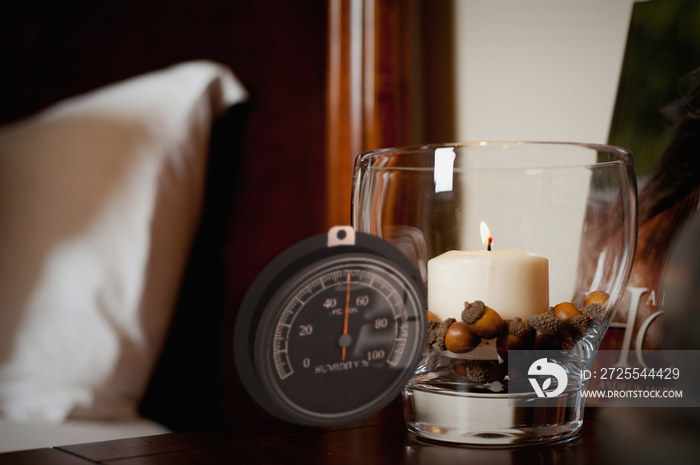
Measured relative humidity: 50 %
